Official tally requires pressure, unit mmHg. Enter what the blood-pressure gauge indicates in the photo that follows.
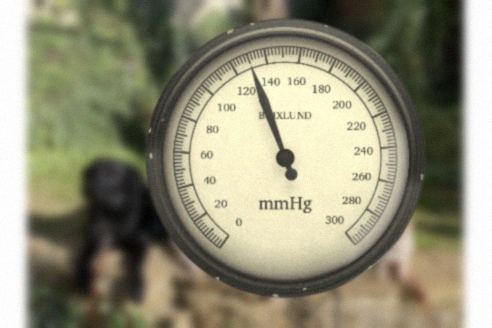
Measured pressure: 130 mmHg
